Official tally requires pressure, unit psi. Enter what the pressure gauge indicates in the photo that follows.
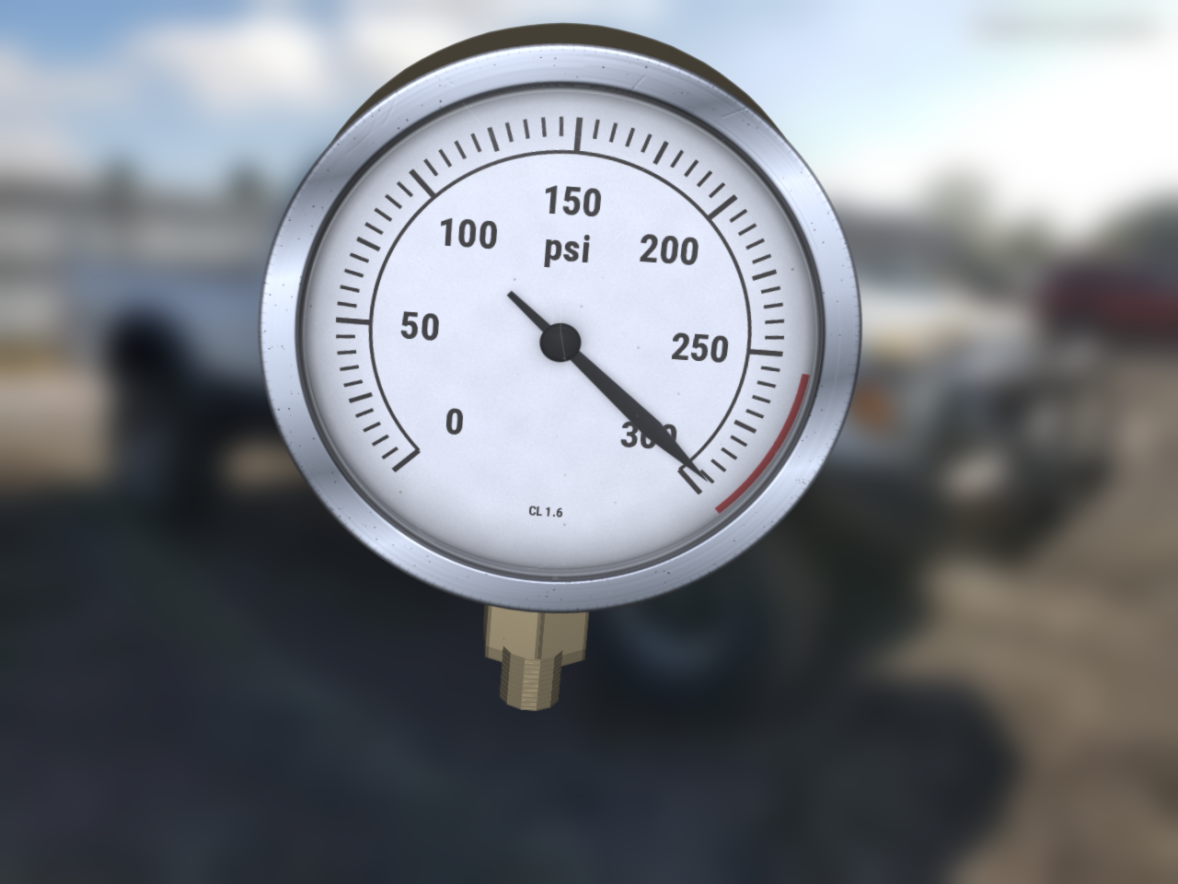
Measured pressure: 295 psi
